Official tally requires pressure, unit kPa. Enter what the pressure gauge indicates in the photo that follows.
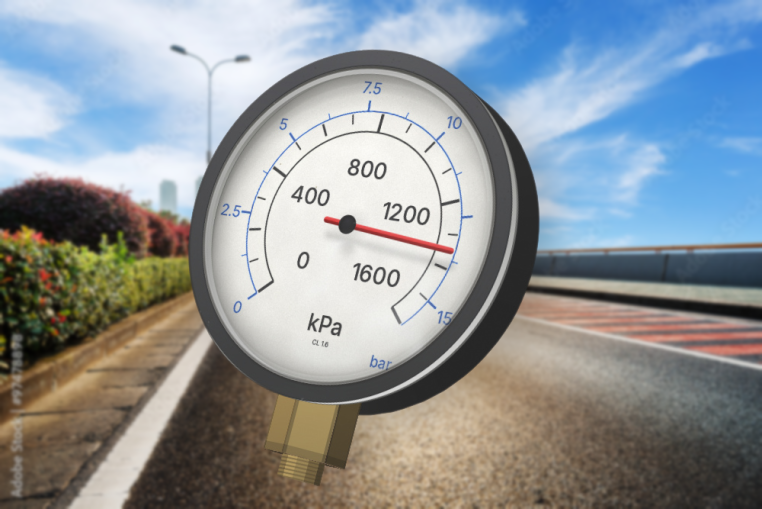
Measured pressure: 1350 kPa
